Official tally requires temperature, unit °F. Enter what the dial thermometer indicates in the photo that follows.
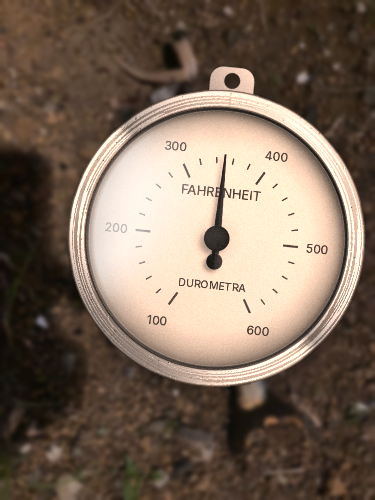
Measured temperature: 350 °F
